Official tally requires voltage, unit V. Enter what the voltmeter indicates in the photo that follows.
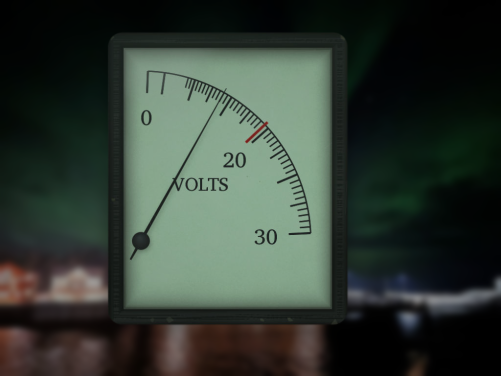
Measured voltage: 14 V
